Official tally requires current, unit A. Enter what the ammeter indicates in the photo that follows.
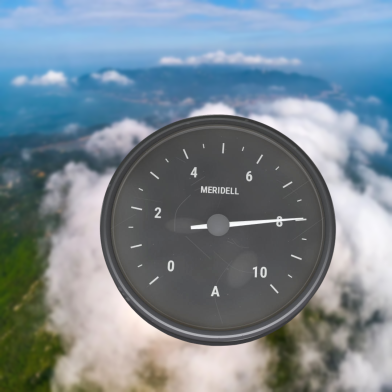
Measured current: 8 A
